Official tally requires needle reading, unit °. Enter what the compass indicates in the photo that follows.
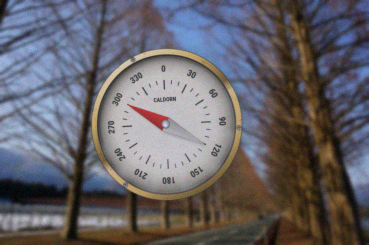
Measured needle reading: 300 °
